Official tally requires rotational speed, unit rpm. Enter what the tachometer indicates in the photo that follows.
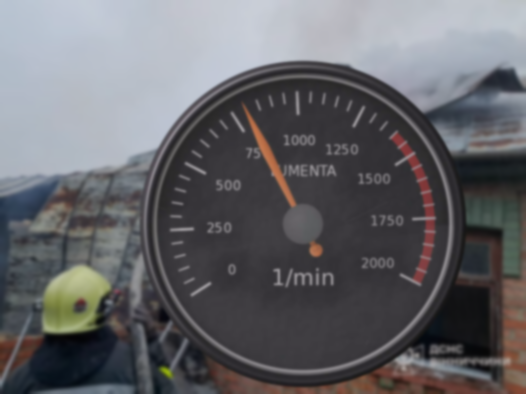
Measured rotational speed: 800 rpm
